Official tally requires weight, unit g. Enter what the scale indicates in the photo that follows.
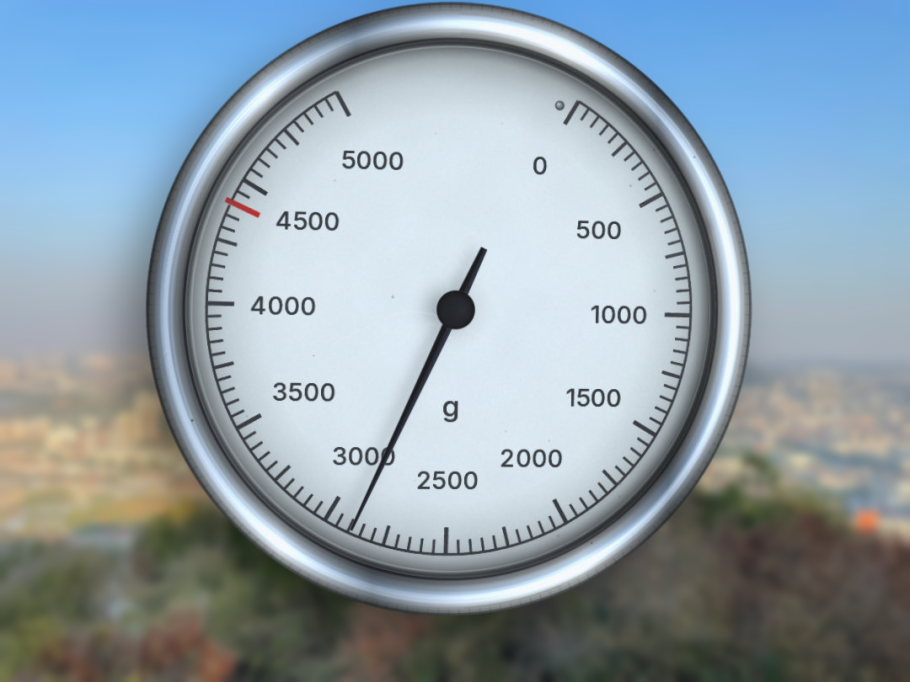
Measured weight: 2900 g
